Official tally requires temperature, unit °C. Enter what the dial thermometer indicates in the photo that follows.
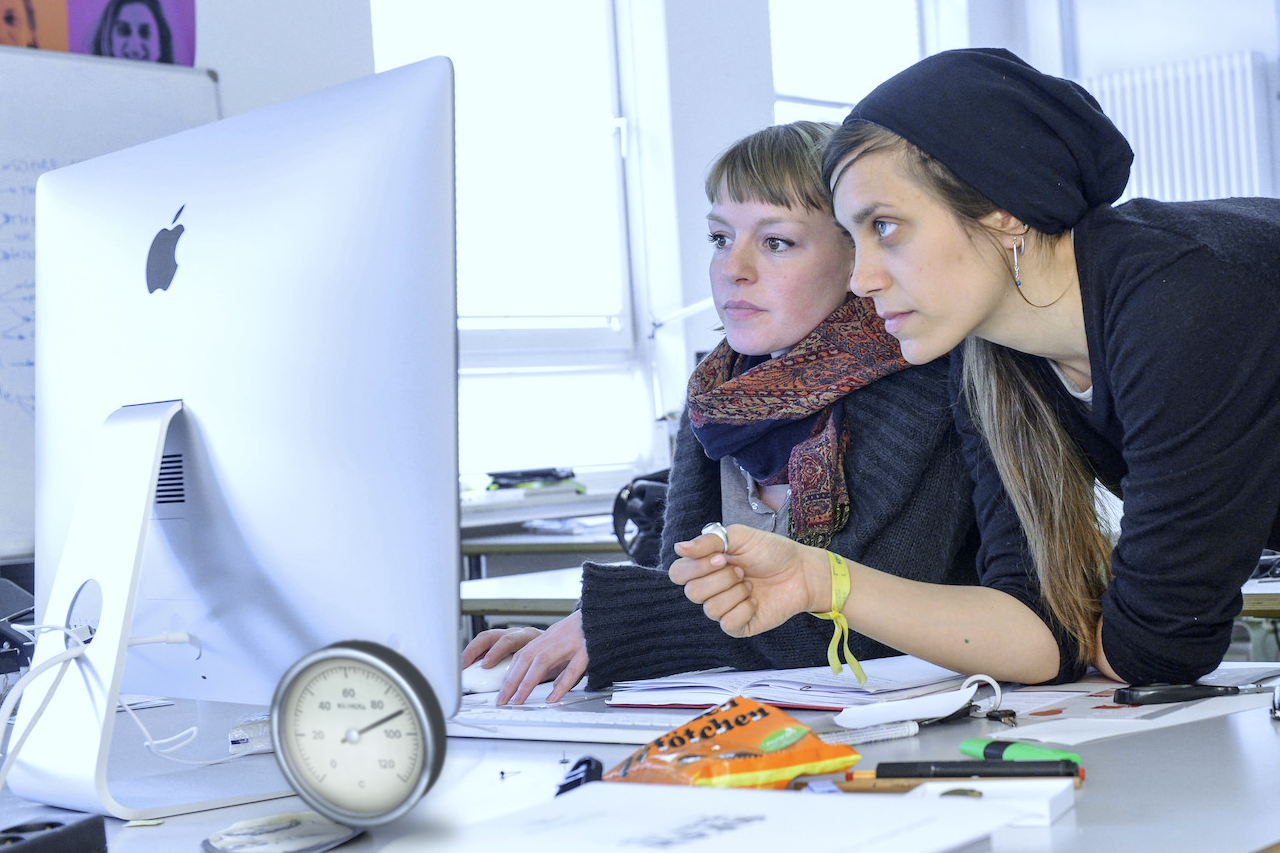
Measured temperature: 90 °C
